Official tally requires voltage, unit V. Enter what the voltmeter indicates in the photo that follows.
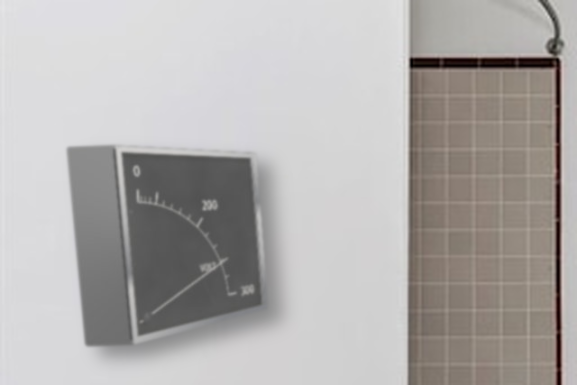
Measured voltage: 260 V
